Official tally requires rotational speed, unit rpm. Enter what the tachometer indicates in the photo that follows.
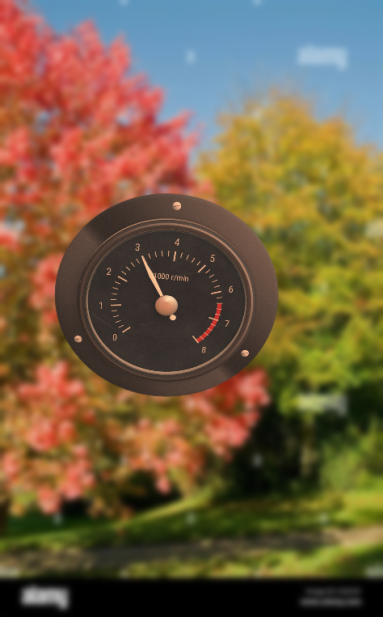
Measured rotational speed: 3000 rpm
